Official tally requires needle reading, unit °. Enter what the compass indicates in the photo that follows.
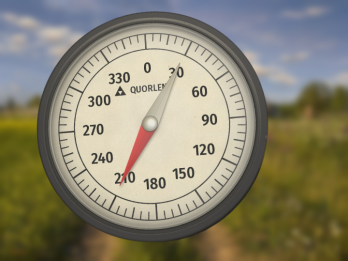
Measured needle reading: 210 °
